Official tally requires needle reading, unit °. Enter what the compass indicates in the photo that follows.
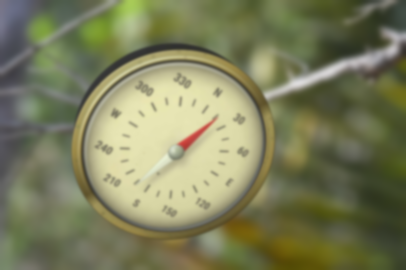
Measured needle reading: 15 °
